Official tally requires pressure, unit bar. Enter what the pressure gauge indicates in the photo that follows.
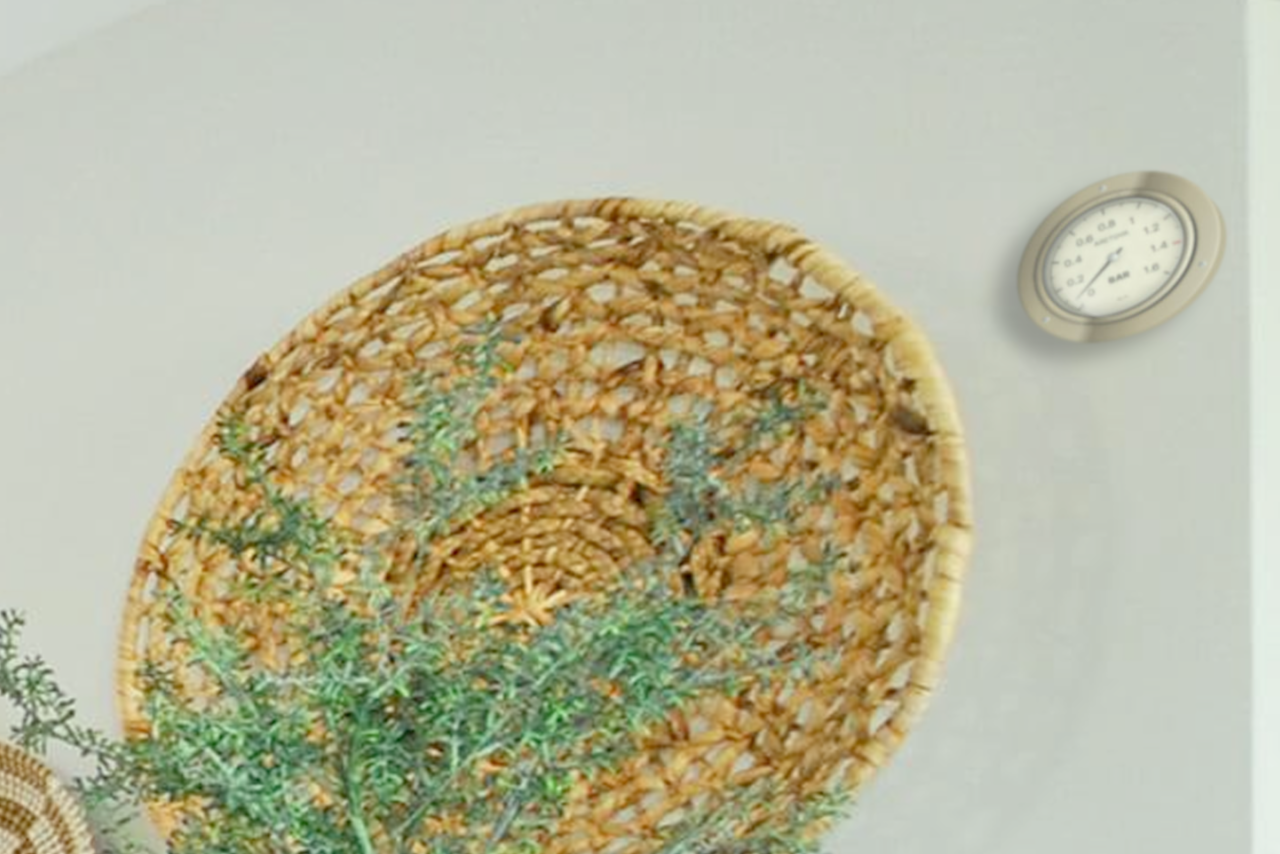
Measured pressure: 0.05 bar
